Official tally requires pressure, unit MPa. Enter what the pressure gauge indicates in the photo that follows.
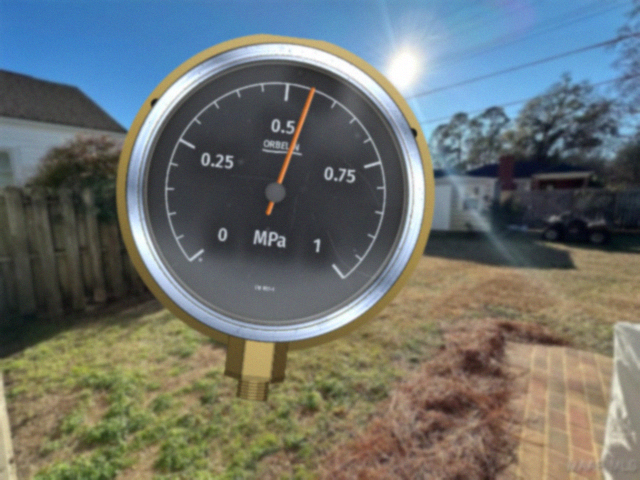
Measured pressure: 0.55 MPa
